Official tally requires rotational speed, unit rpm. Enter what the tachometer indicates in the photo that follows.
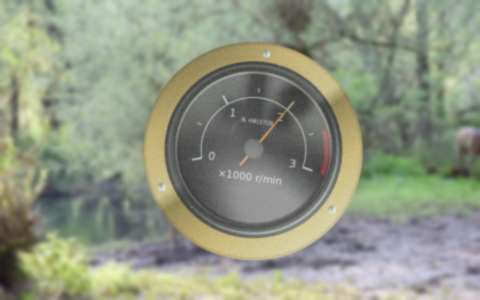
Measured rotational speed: 2000 rpm
